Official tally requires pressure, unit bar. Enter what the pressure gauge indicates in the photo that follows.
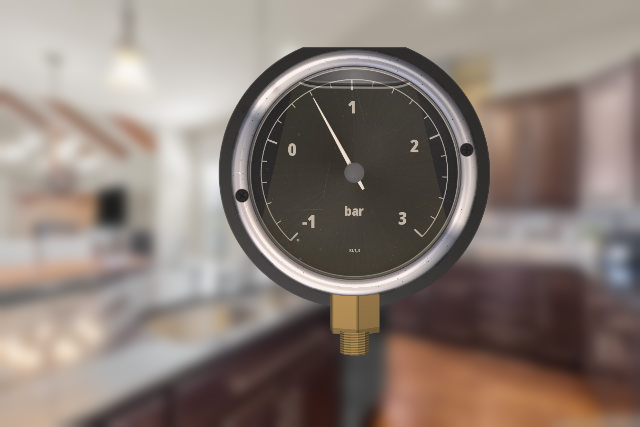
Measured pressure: 0.6 bar
